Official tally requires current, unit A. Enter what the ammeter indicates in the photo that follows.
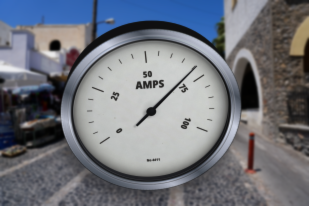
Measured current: 70 A
